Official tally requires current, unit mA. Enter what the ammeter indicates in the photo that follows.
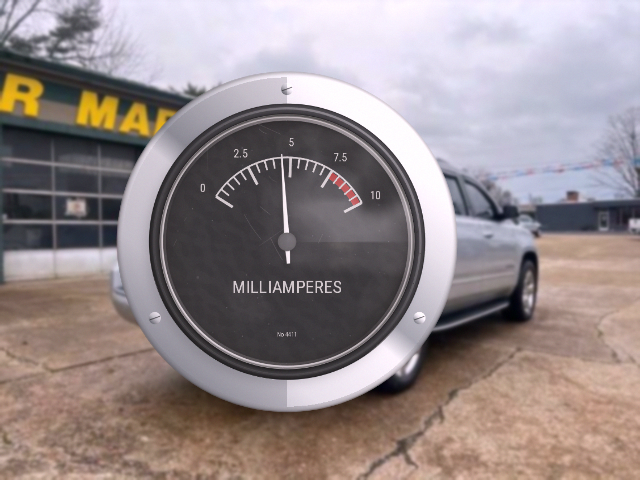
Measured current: 4.5 mA
